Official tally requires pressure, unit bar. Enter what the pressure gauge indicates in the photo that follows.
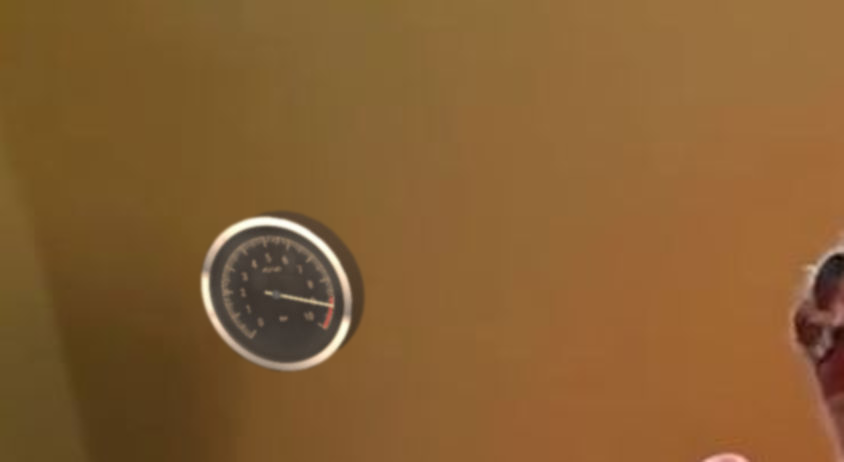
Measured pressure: 9 bar
